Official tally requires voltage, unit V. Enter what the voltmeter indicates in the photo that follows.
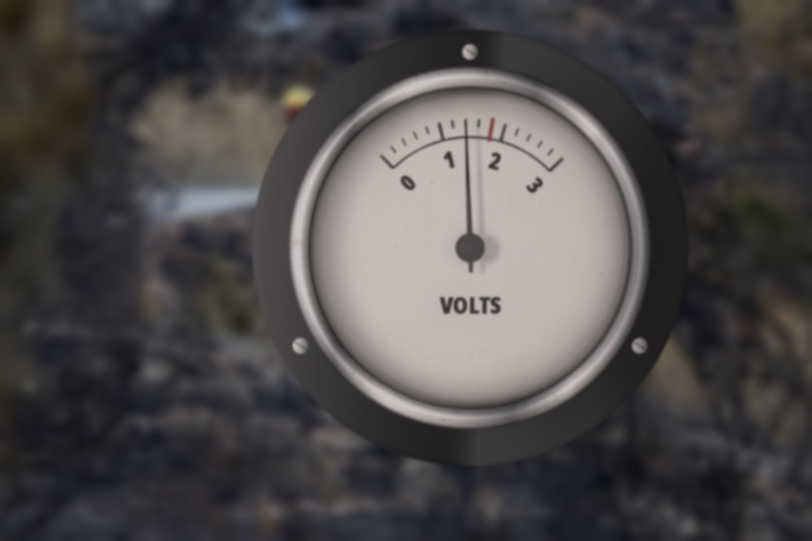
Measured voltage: 1.4 V
